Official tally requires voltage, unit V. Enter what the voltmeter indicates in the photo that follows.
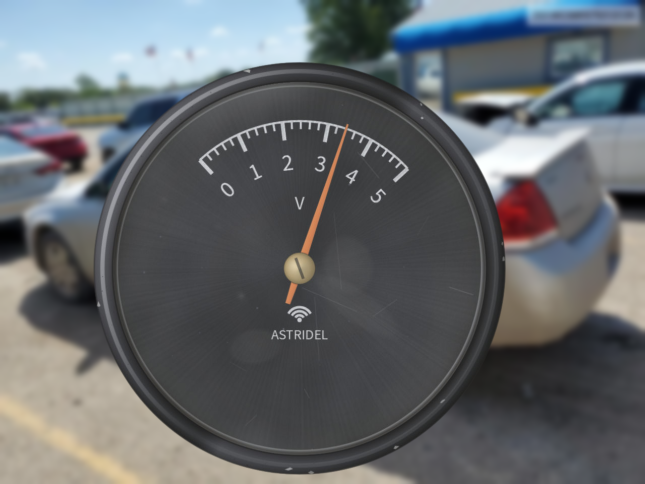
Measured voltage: 3.4 V
